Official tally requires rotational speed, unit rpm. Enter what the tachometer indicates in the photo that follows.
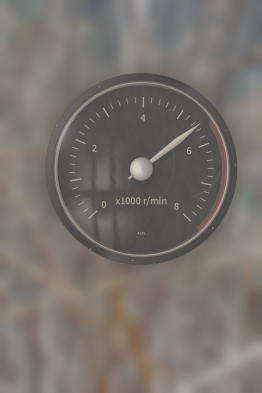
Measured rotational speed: 5500 rpm
